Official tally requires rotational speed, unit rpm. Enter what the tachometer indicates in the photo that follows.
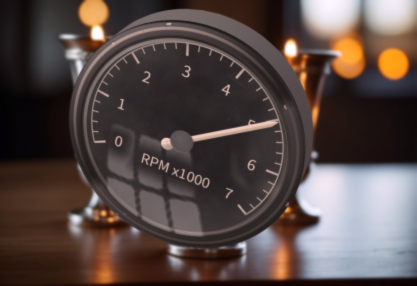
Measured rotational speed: 5000 rpm
